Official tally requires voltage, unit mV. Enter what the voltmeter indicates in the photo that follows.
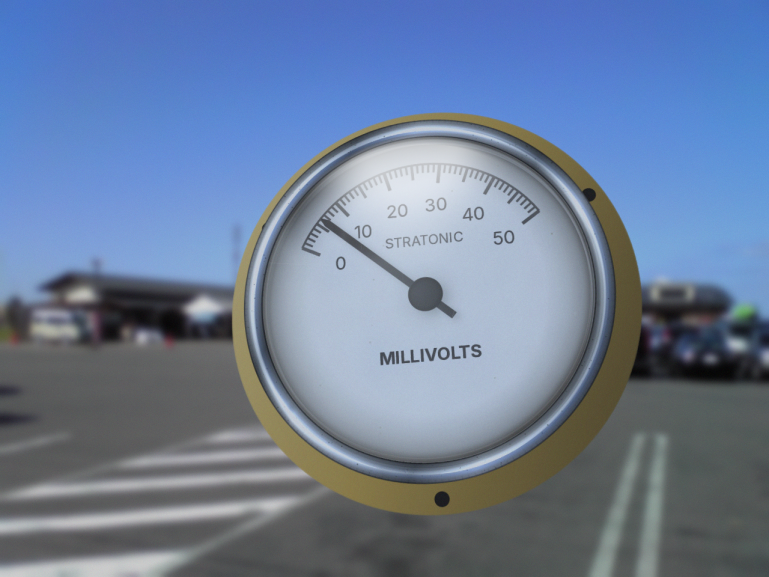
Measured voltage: 6 mV
